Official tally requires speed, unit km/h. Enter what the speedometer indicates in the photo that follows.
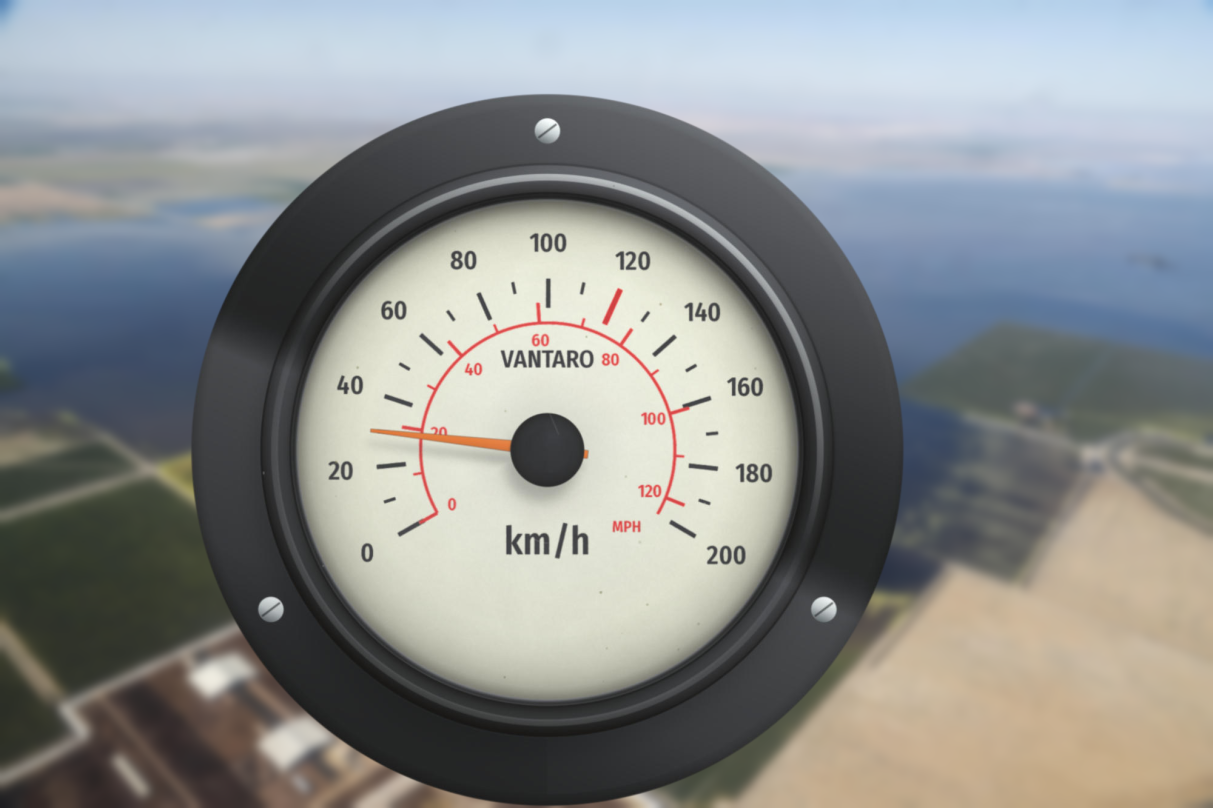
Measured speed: 30 km/h
